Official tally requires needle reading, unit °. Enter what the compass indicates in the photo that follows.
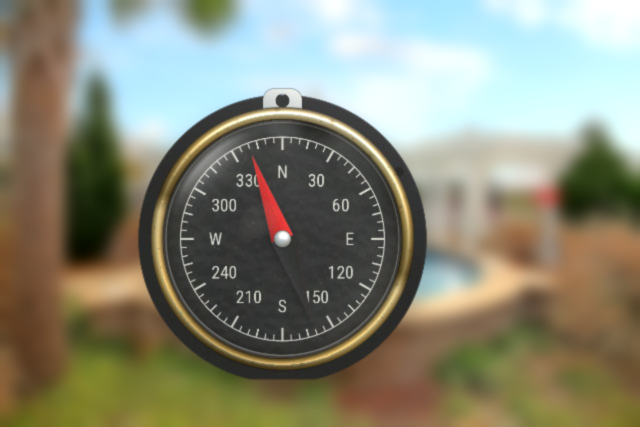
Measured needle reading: 340 °
